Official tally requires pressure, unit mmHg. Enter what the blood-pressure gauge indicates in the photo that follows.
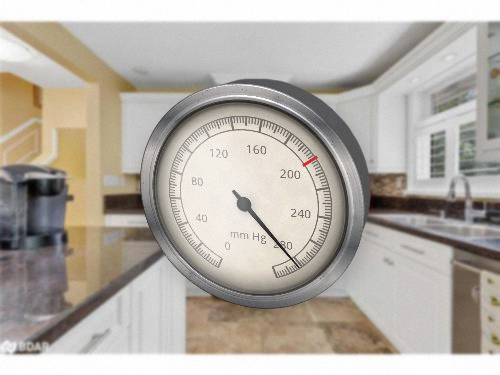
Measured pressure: 280 mmHg
